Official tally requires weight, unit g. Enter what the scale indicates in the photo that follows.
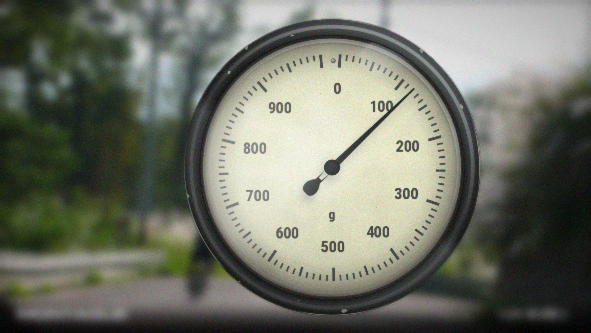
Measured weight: 120 g
